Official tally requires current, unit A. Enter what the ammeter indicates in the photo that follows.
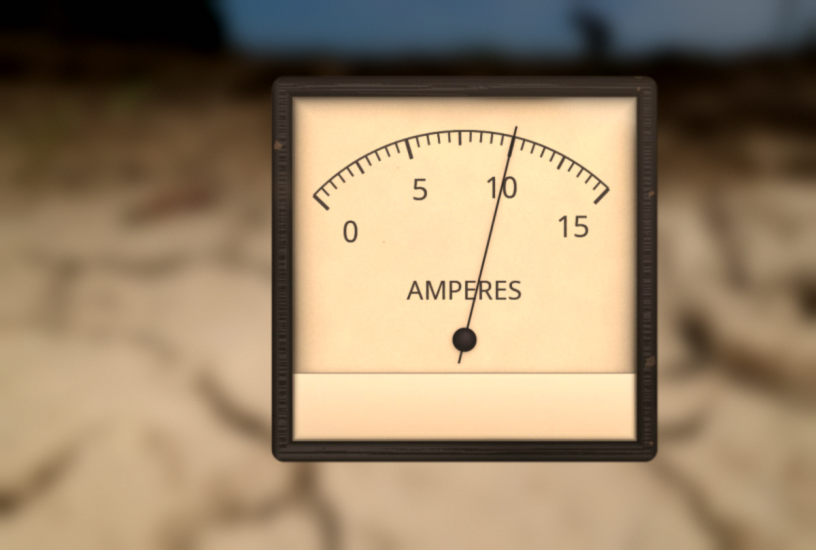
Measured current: 10 A
